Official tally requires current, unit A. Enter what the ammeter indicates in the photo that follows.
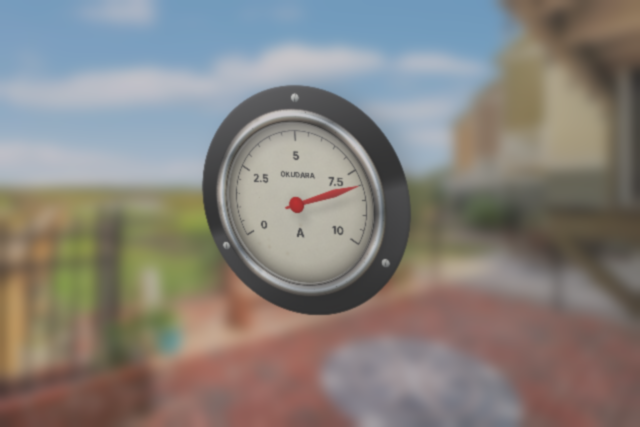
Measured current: 8 A
